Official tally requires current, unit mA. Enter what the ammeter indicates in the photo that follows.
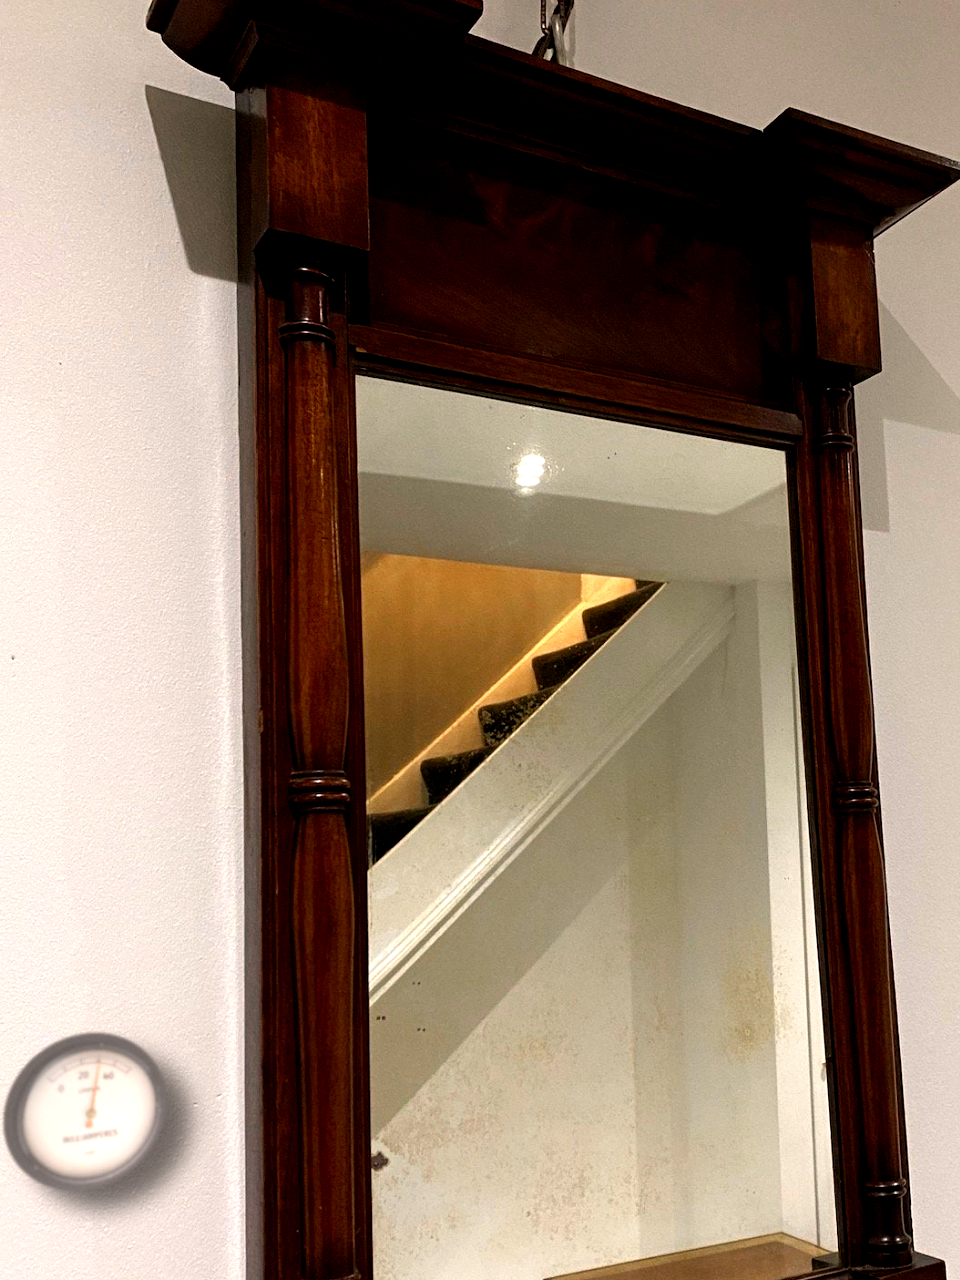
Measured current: 30 mA
